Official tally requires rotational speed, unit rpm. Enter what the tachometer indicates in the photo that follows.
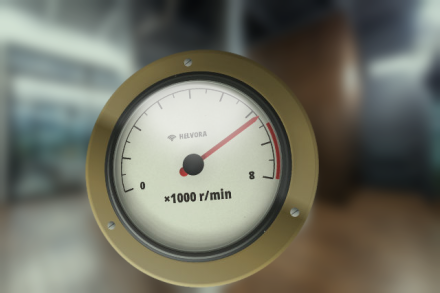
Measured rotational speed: 6250 rpm
